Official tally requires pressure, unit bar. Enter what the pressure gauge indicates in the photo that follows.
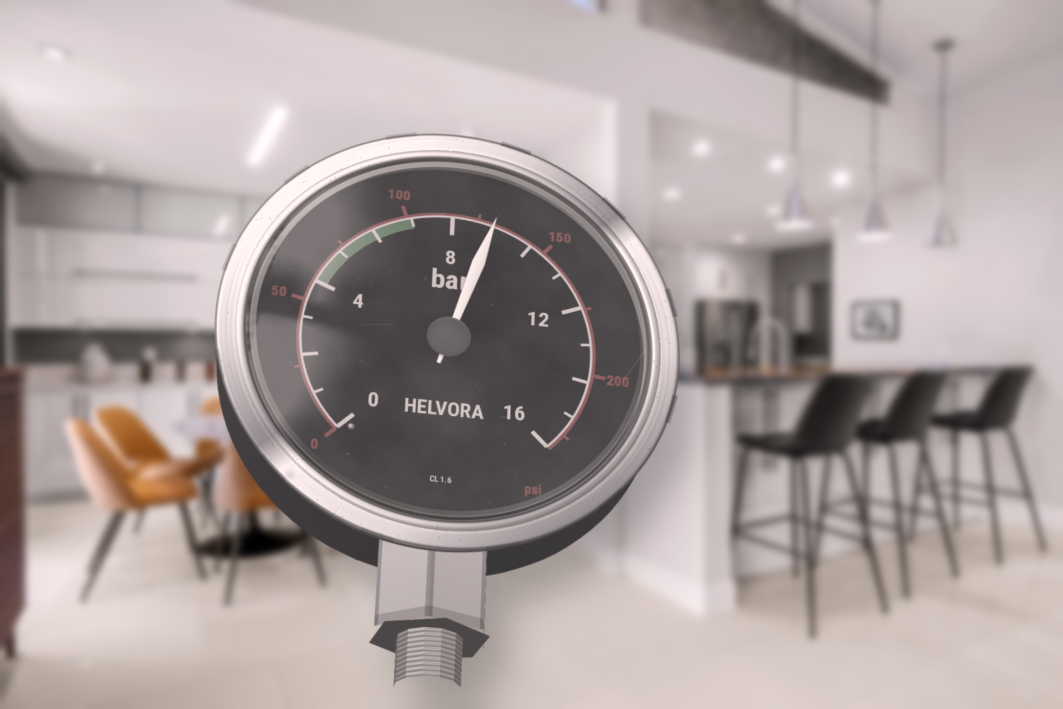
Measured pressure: 9 bar
